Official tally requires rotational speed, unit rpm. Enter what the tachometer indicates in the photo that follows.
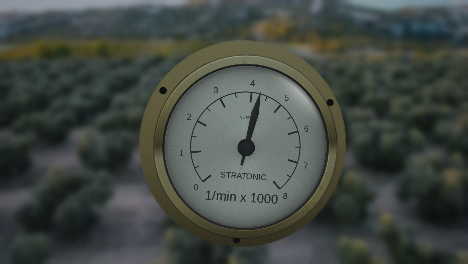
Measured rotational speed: 4250 rpm
